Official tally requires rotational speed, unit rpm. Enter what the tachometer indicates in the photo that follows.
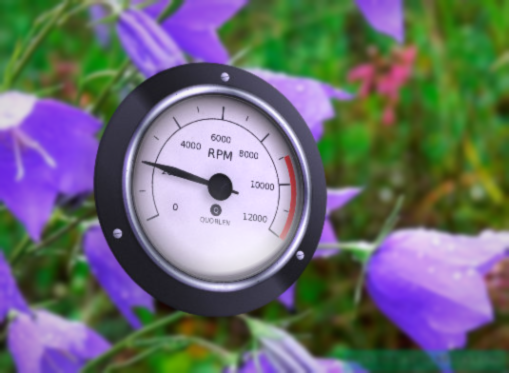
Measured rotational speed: 2000 rpm
